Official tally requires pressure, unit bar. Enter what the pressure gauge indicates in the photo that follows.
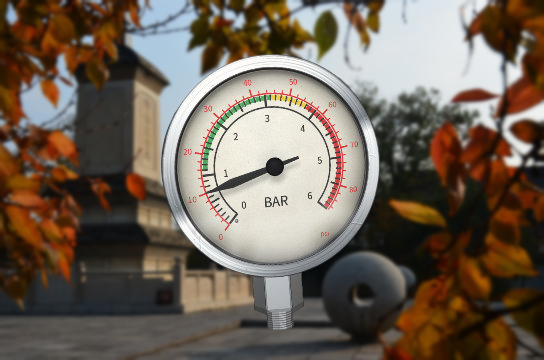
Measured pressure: 0.7 bar
